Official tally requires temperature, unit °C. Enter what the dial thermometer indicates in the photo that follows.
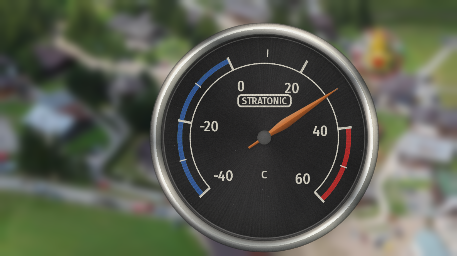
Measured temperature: 30 °C
